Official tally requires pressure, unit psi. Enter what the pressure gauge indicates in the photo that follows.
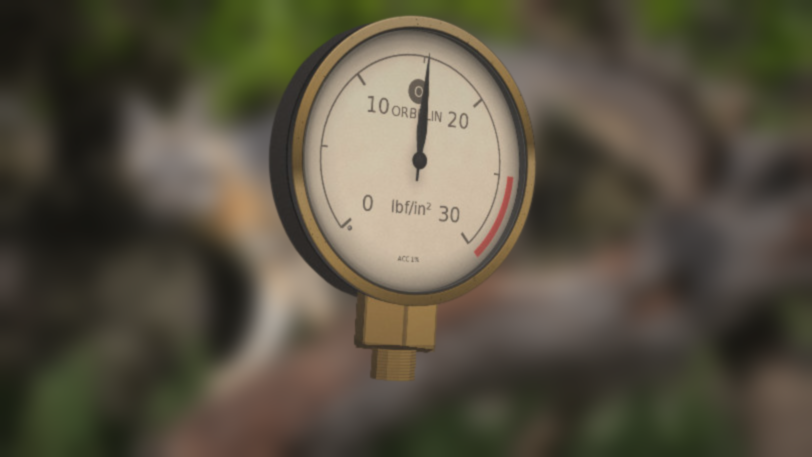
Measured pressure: 15 psi
